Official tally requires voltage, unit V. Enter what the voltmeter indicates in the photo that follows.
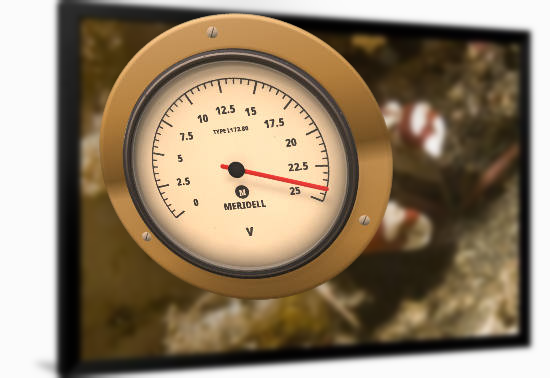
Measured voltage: 24 V
